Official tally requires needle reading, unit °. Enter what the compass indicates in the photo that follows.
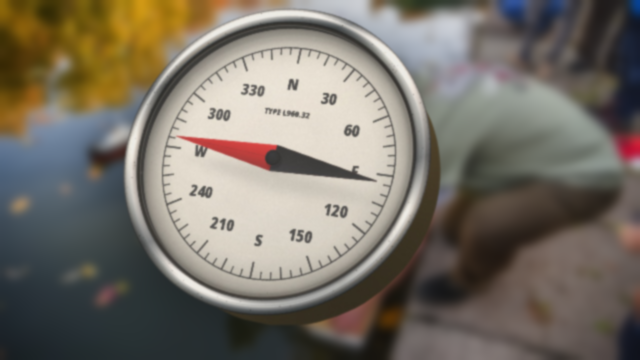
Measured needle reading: 275 °
